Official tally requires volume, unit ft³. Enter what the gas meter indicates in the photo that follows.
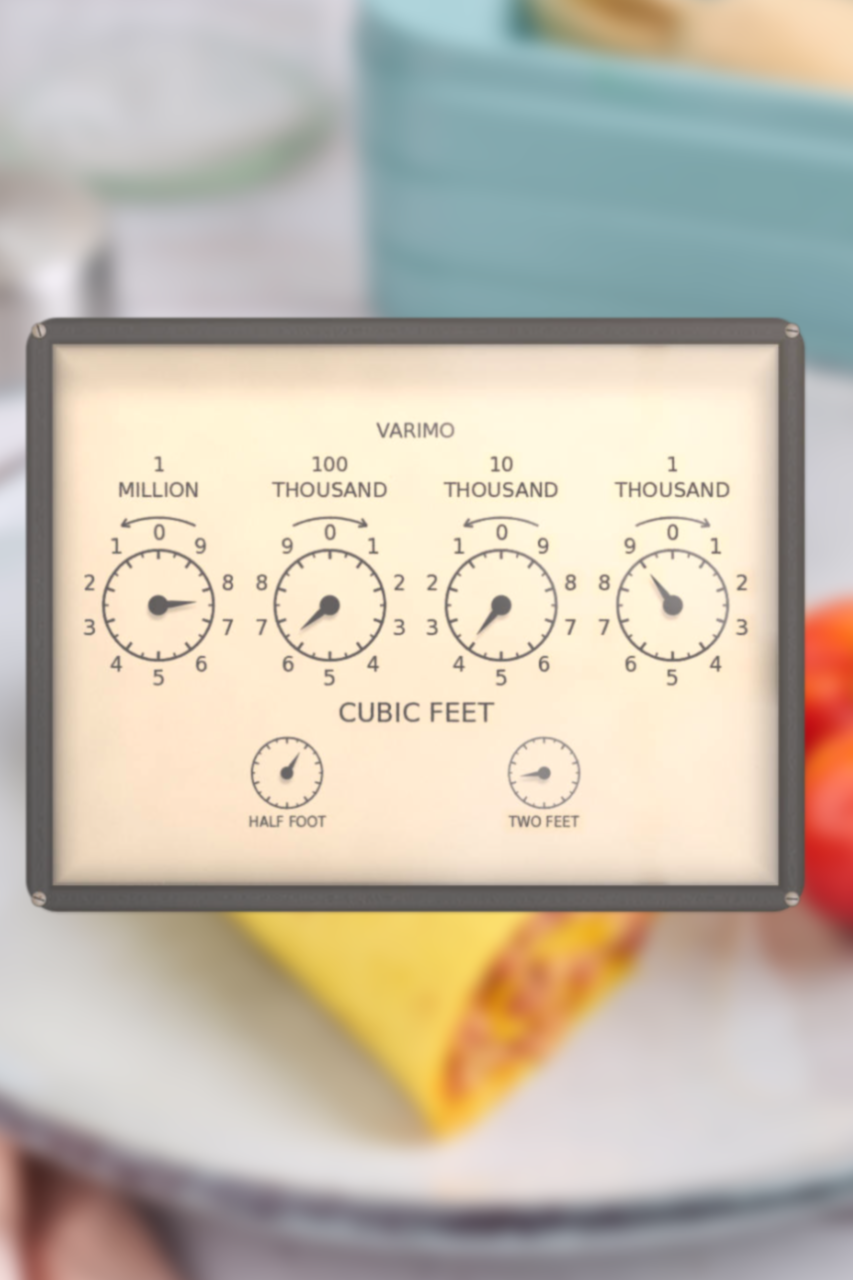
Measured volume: 763900 ft³
